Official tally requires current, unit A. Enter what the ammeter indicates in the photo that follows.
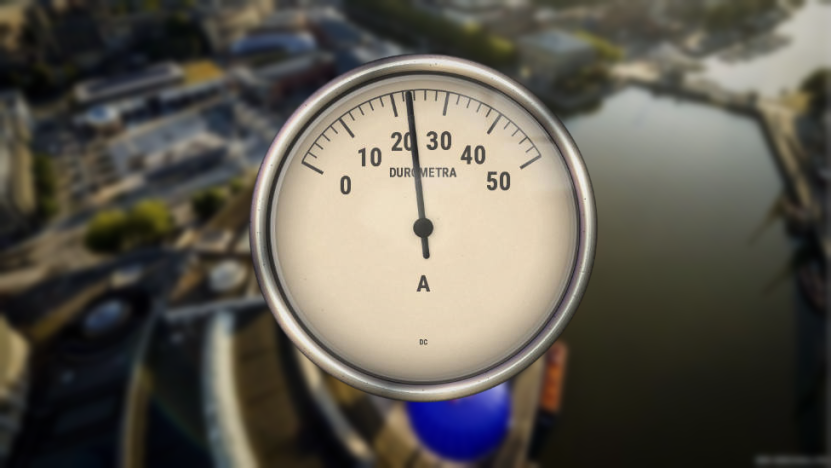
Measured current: 23 A
